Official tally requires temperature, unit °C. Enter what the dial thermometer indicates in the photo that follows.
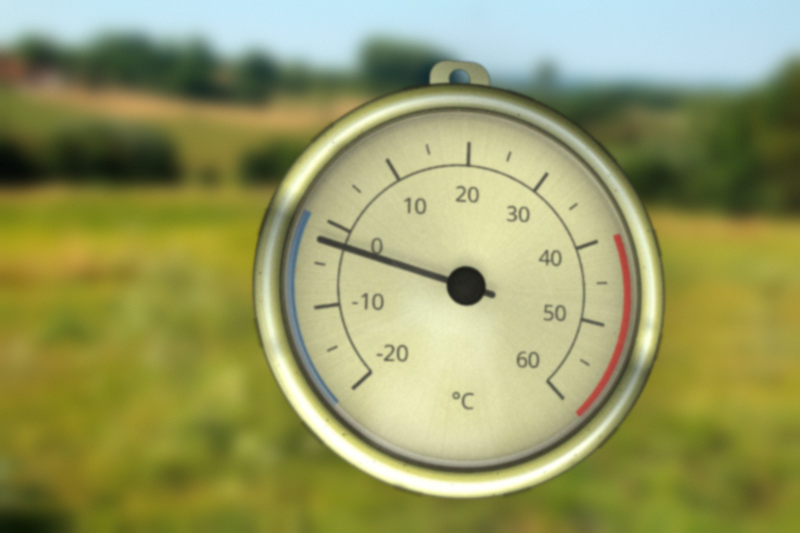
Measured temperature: -2.5 °C
